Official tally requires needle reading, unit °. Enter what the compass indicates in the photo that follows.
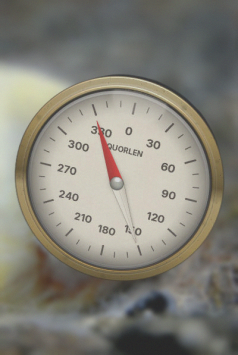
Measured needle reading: 330 °
